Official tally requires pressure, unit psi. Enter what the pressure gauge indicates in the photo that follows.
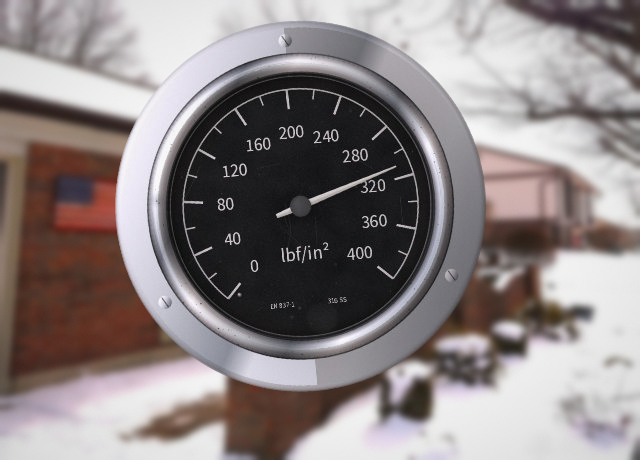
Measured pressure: 310 psi
